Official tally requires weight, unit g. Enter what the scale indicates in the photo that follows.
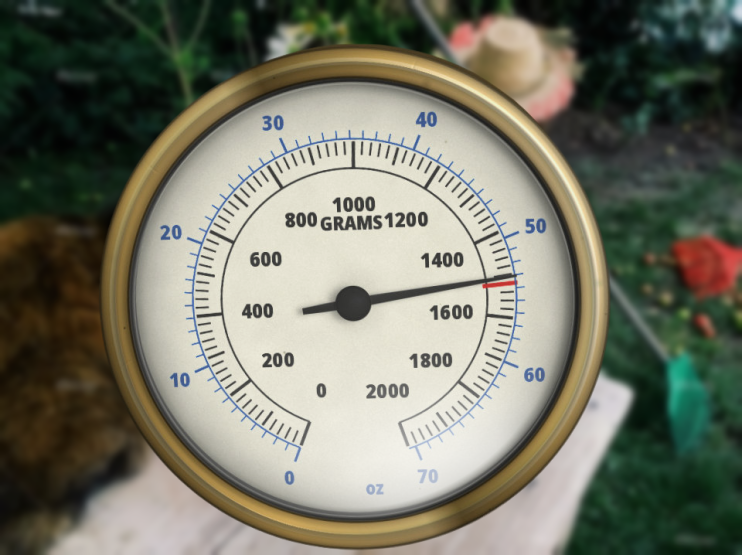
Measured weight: 1500 g
